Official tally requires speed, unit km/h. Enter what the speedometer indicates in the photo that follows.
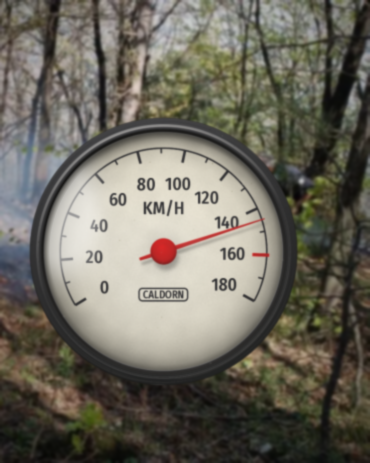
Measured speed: 145 km/h
